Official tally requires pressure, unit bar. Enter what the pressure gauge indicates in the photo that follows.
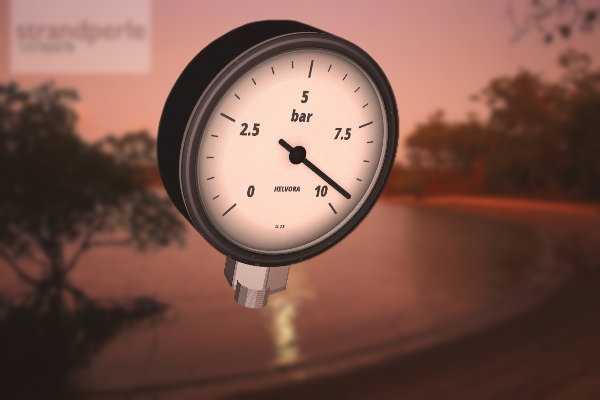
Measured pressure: 9.5 bar
